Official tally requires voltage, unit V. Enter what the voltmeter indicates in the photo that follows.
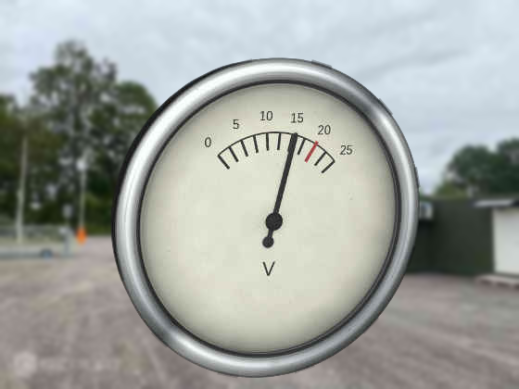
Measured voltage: 15 V
